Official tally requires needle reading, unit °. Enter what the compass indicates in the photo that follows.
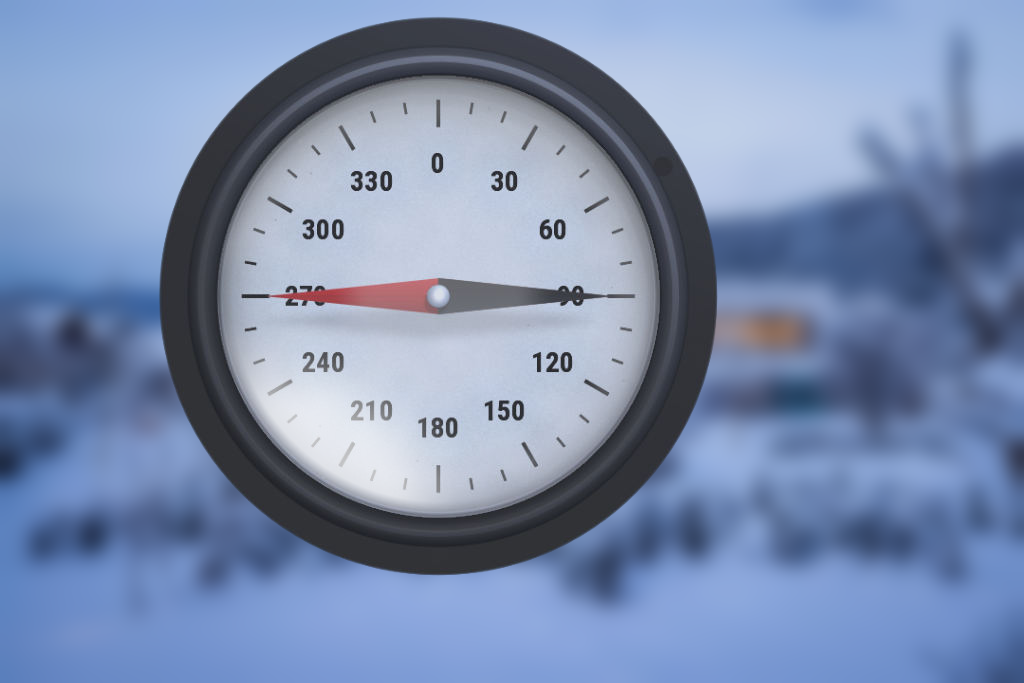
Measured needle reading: 270 °
